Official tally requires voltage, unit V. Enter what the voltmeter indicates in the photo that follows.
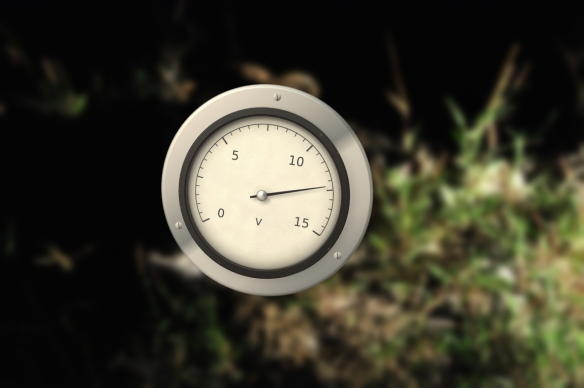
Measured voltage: 12.25 V
